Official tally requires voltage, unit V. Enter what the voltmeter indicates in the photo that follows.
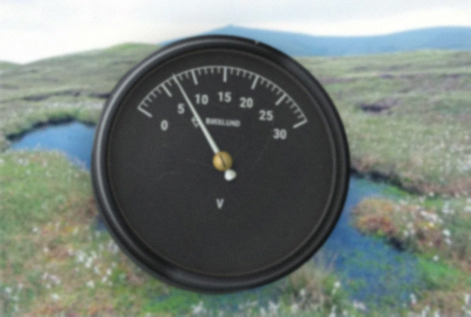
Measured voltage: 7 V
